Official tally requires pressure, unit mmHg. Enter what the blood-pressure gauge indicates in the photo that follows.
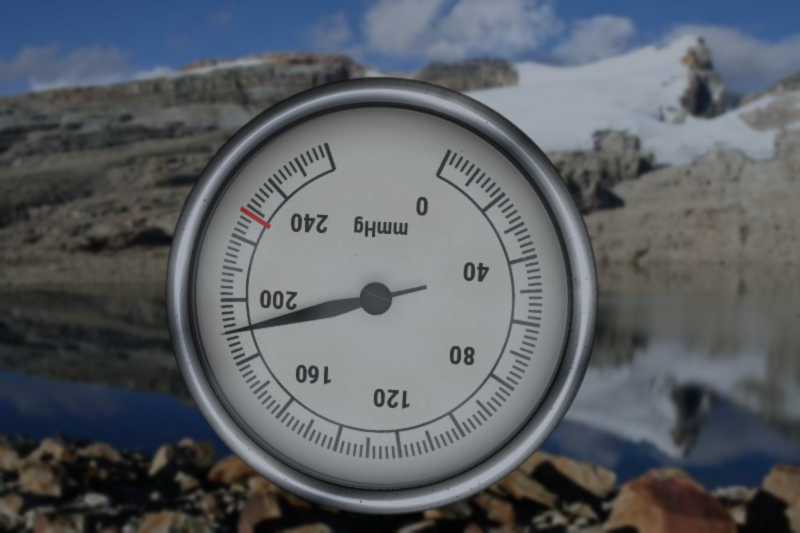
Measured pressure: 190 mmHg
